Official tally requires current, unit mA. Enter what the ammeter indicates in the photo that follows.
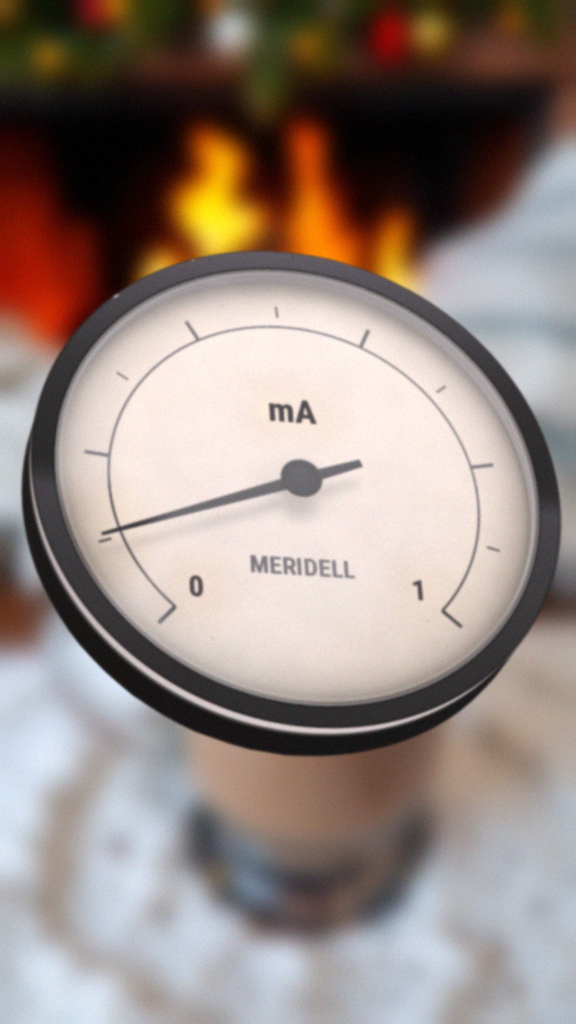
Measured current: 0.1 mA
